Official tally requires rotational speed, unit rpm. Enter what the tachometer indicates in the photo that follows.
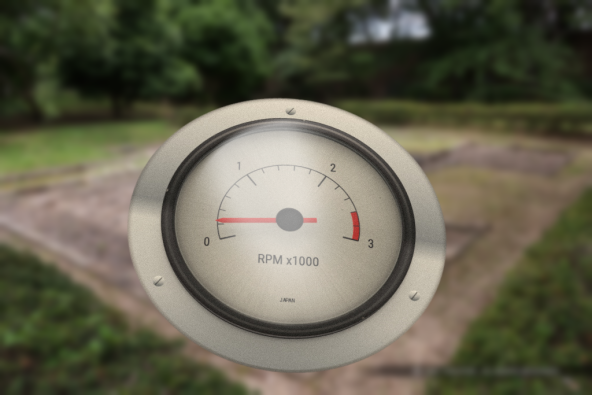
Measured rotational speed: 200 rpm
